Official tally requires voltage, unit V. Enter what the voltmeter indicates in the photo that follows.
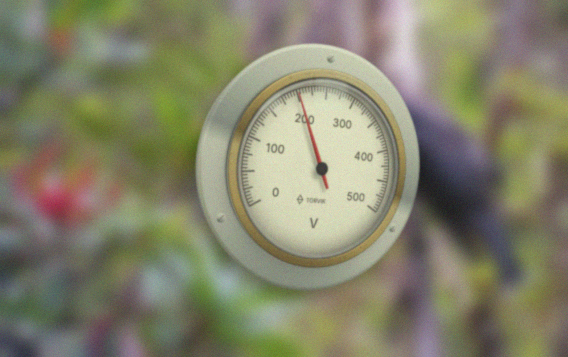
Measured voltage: 200 V
